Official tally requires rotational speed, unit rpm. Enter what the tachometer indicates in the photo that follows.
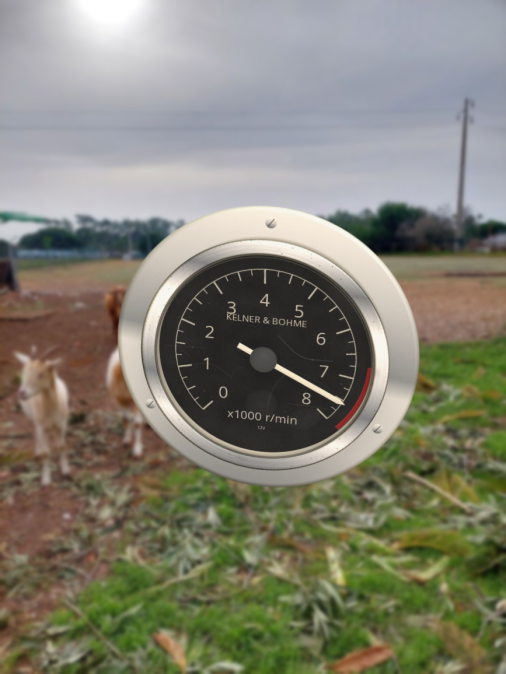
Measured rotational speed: 7500 rpm
